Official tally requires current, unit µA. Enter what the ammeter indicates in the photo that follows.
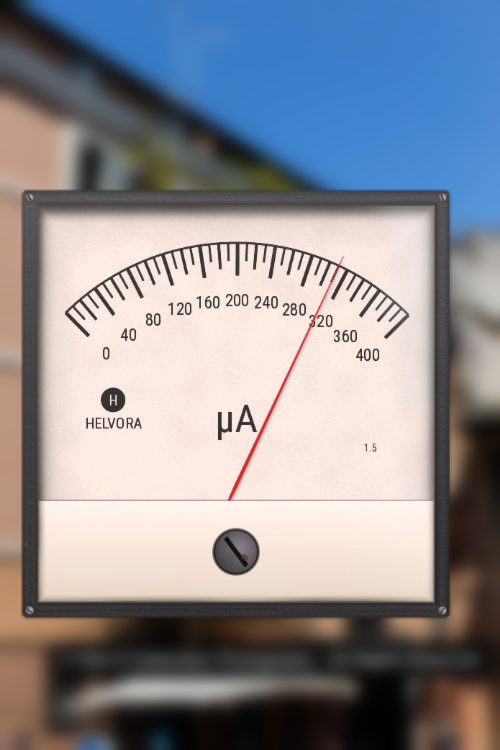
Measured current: 310 µA
